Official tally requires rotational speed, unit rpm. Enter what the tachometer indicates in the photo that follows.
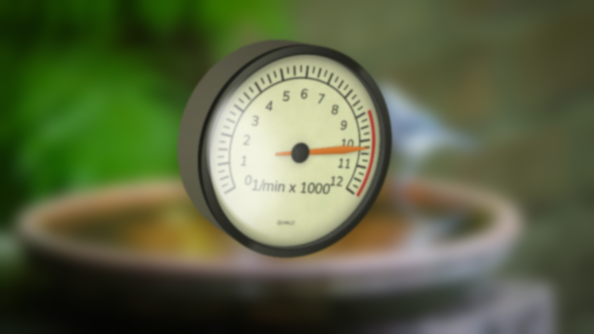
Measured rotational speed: 10250 rpm
